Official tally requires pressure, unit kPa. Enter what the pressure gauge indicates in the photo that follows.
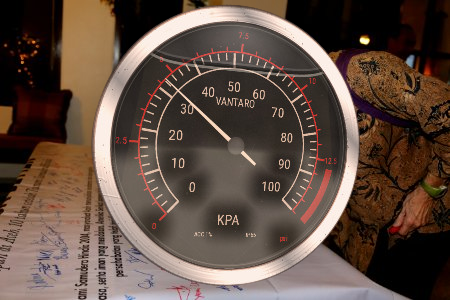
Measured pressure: 32 kPa
